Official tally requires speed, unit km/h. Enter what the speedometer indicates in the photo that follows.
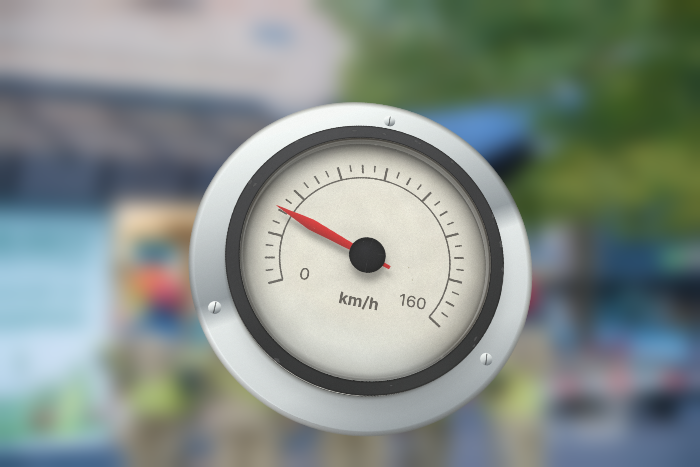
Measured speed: 30 km/h
